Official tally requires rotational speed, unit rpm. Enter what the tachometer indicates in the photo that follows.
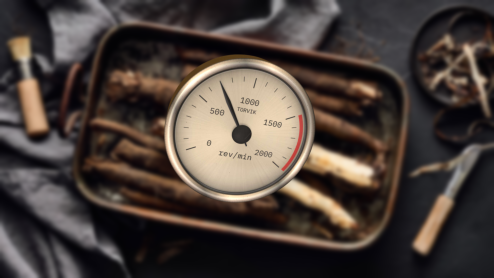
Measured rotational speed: 700 rpm
